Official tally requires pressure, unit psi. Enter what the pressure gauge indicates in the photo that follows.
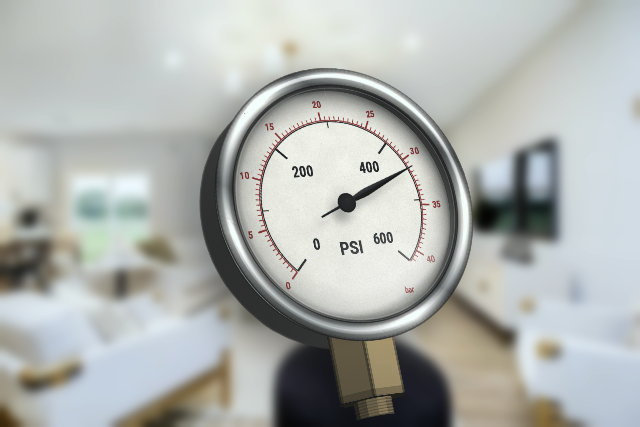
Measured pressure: 450 psi
